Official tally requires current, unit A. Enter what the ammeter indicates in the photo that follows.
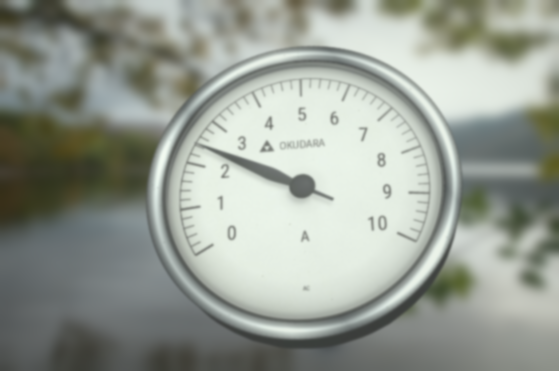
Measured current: 2.4 A
